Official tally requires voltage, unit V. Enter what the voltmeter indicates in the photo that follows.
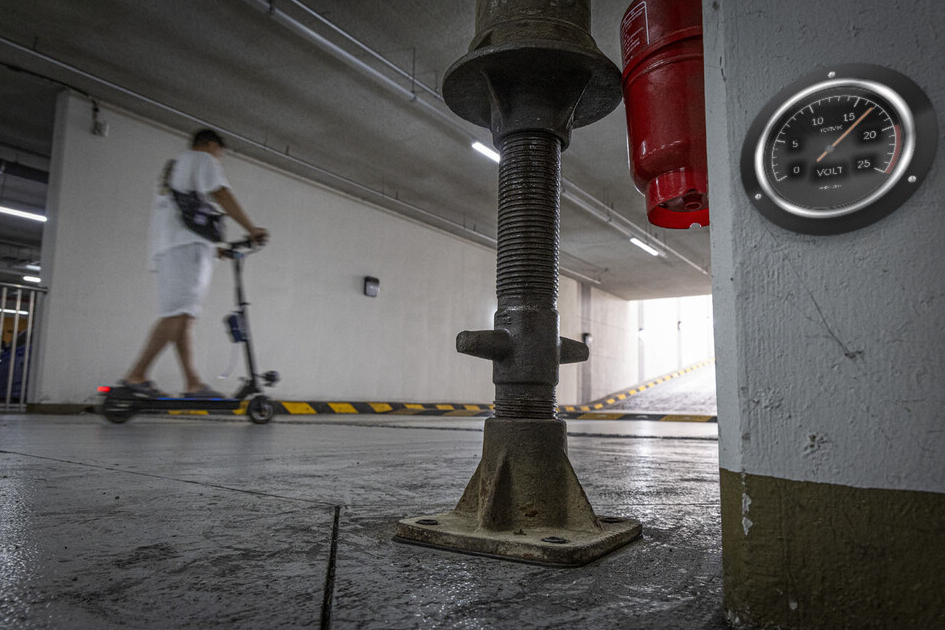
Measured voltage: 17 V
